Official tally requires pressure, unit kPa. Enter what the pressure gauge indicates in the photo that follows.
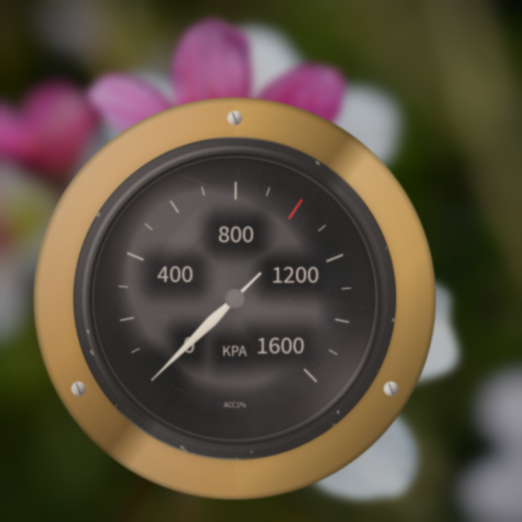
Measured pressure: 0 kPa
